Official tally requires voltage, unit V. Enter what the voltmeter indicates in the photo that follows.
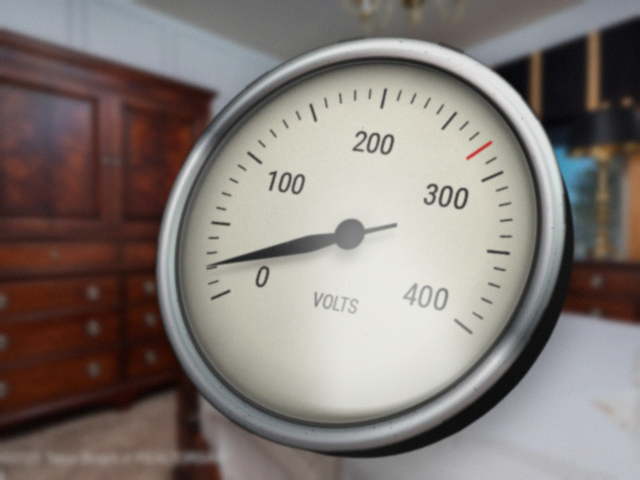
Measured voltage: 20 V
